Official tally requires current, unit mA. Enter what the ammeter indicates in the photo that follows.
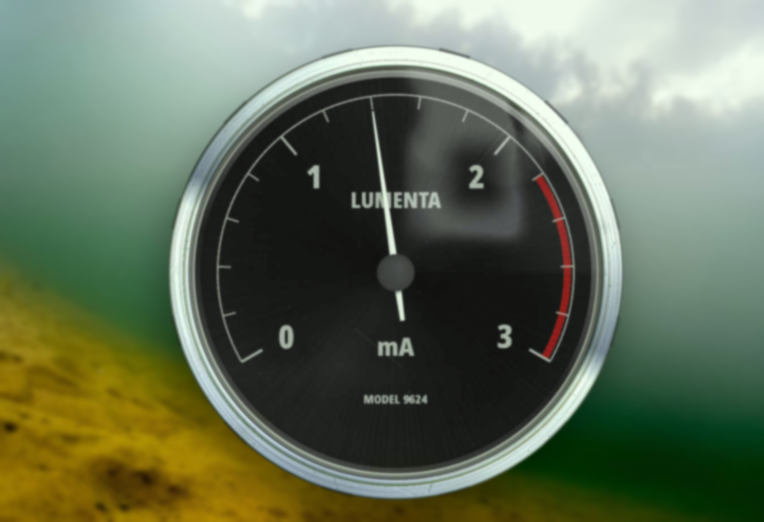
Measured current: 1.4 mA
